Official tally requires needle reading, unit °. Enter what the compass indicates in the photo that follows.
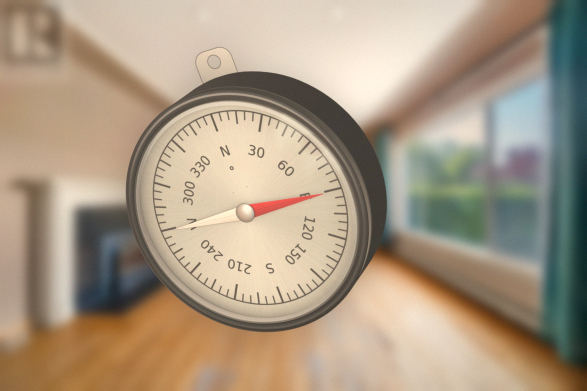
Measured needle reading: 90 °
